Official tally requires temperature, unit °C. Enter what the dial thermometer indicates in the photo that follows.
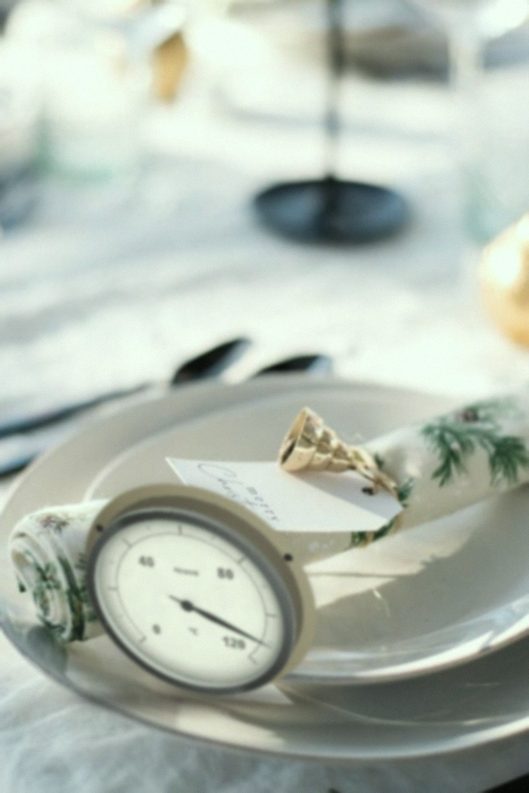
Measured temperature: 110 °C
